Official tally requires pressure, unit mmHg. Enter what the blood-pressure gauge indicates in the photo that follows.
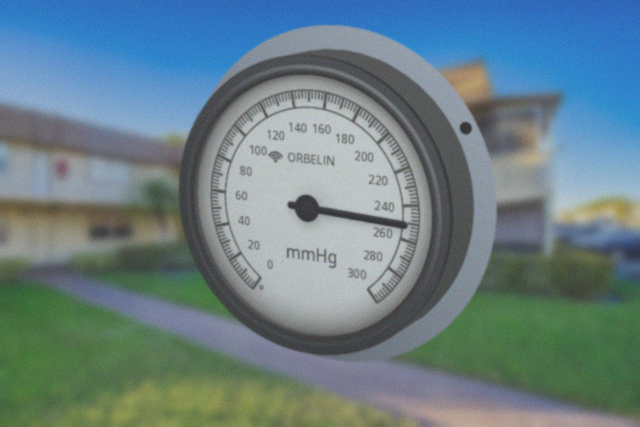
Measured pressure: 250 mmHg
